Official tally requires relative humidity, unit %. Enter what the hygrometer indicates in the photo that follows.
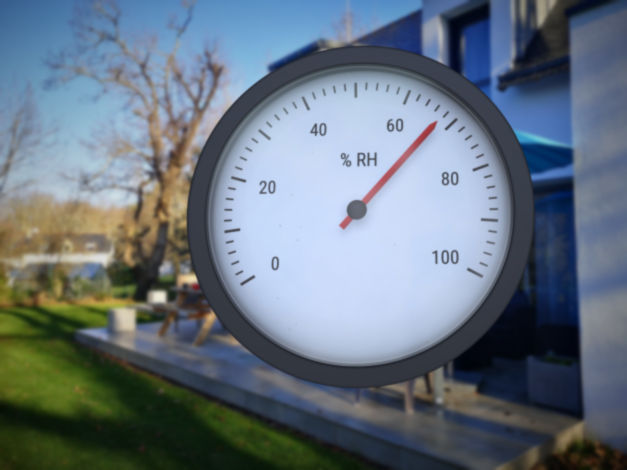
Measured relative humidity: 68 %
